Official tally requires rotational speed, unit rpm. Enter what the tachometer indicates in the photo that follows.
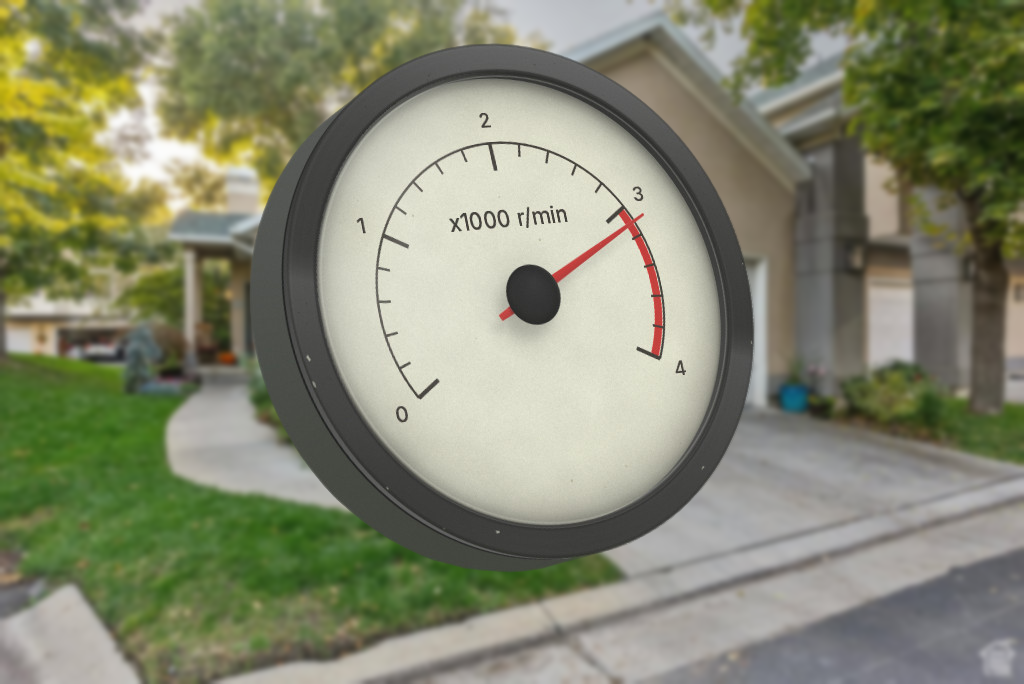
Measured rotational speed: 3100 rpm
